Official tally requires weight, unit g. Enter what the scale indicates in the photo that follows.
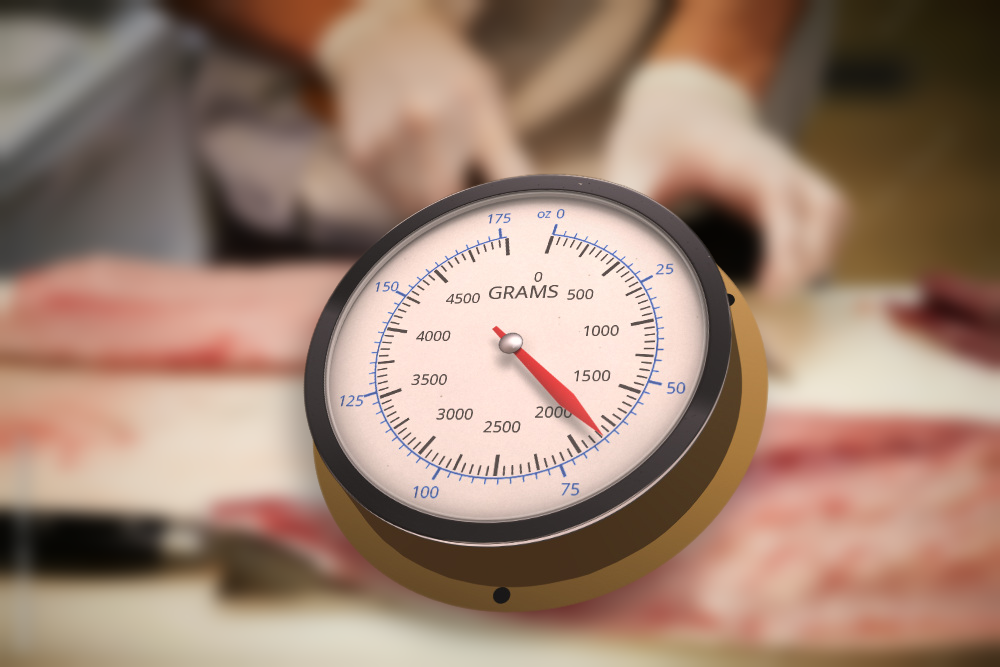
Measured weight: 1850 g
